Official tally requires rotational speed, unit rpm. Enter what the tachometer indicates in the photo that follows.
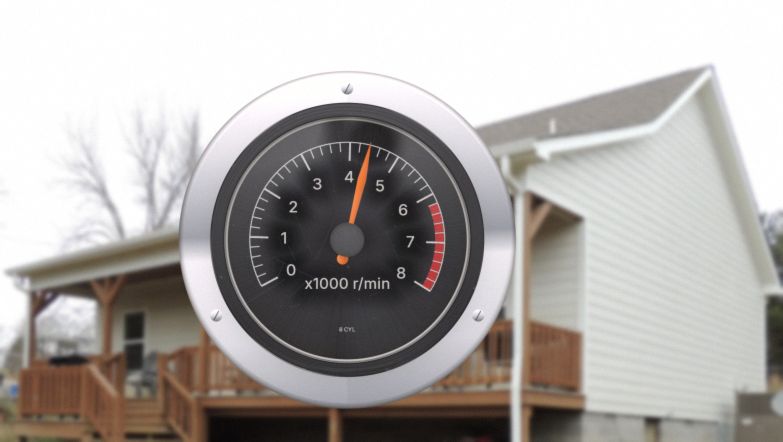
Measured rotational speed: 4400 rpm
